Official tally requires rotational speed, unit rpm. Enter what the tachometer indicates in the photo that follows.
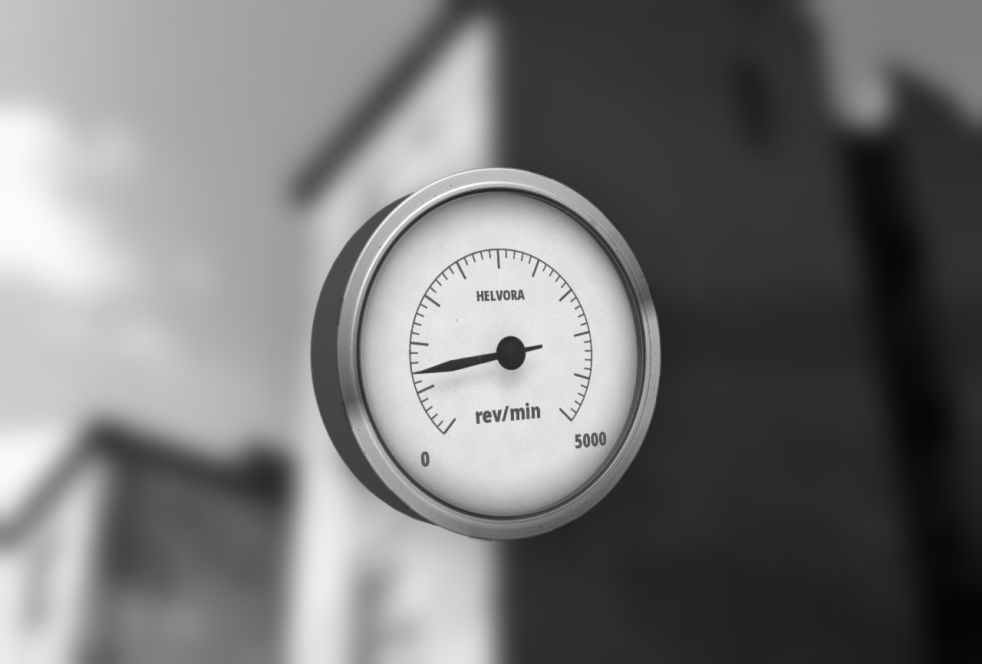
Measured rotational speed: 700 rpm
